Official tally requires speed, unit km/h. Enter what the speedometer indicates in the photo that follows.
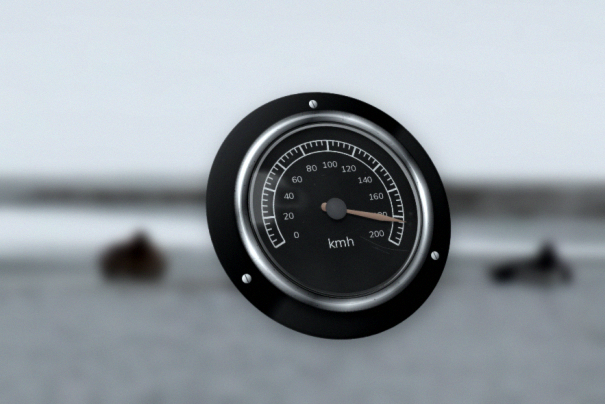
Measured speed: 184 km/h
